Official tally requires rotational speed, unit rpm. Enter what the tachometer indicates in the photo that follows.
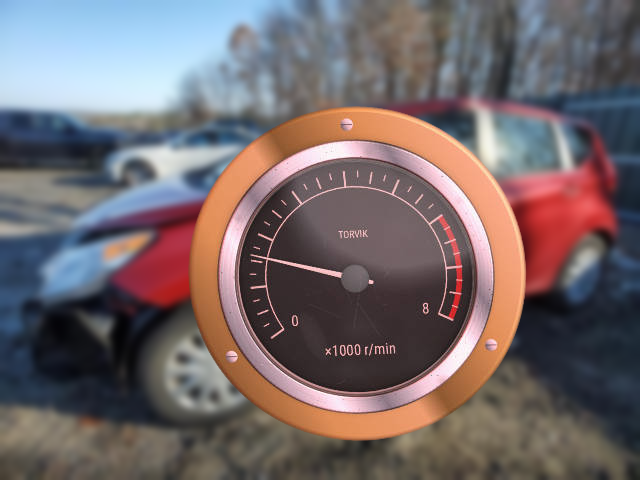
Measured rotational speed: 1625 rpm
